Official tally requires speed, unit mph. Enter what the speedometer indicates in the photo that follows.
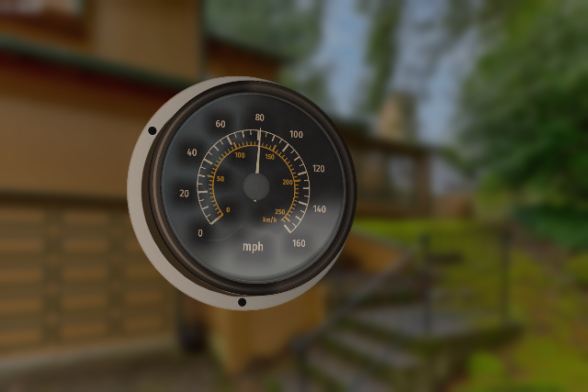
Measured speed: 80 mph
